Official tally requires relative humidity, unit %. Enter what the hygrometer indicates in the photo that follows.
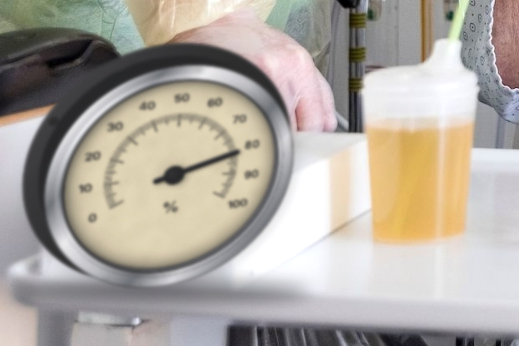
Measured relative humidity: 80 %
